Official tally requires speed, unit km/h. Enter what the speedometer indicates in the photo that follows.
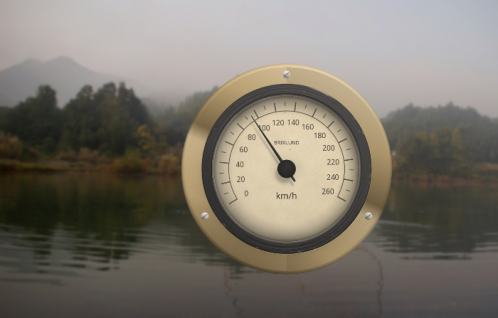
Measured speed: 95 km/h
